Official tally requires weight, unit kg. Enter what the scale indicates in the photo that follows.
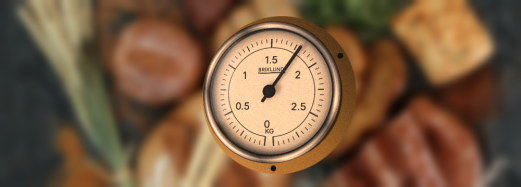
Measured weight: 1.8 kg
